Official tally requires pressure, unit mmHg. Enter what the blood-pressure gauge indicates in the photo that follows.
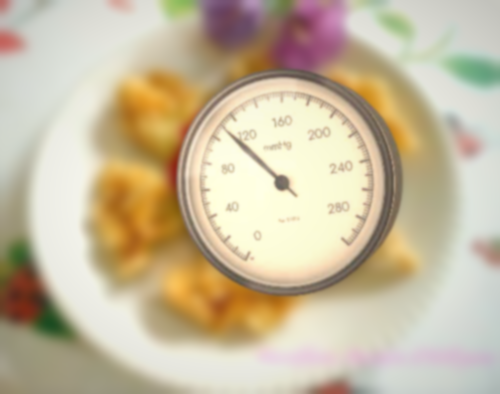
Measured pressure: 110 mmHg
